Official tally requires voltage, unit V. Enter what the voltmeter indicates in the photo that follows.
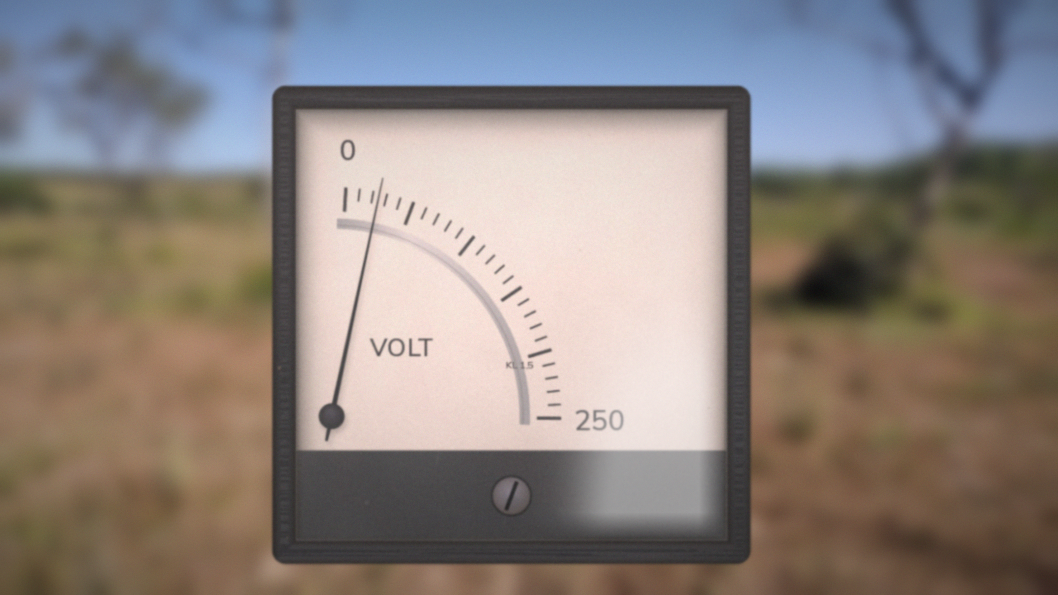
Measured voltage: 25 V
